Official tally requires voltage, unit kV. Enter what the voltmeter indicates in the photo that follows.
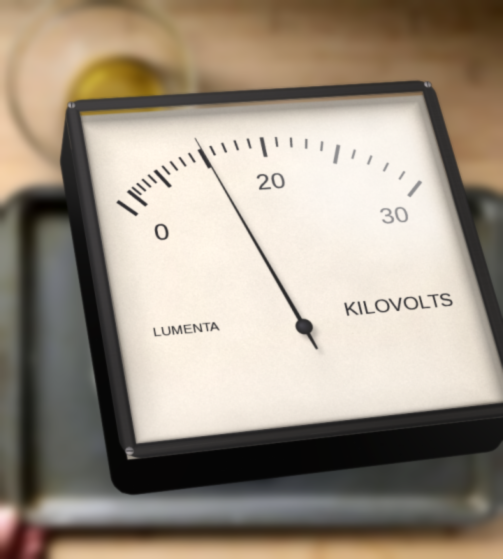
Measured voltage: 15 kV
